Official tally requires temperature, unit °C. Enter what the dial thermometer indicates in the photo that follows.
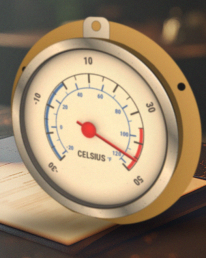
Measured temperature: 45 °C
